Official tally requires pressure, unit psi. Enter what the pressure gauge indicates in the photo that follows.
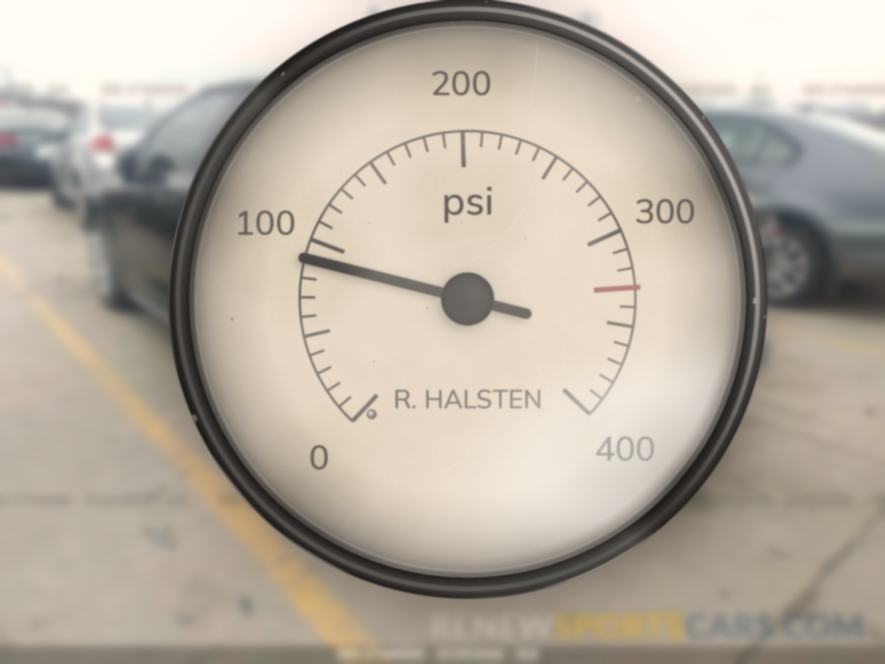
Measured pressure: 90 psi
